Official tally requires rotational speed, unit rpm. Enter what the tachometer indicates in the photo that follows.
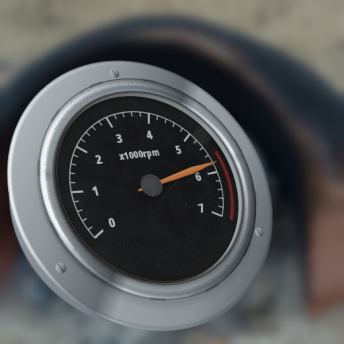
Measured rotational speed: 5800 rpm
